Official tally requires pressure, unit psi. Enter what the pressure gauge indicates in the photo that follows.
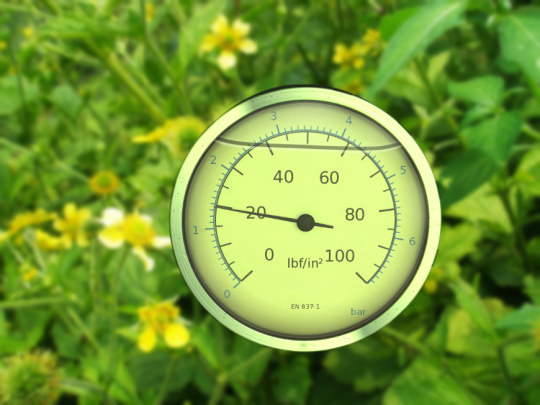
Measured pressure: 20 psi
